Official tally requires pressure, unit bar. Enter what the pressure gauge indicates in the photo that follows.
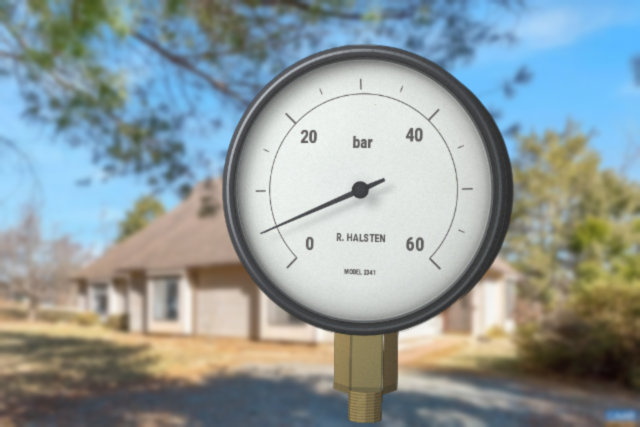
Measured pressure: 5 bar
